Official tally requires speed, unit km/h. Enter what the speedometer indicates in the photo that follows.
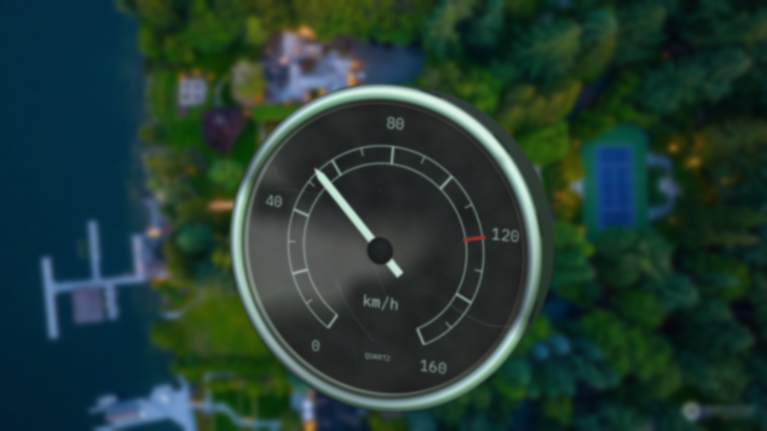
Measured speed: 55 km/h
